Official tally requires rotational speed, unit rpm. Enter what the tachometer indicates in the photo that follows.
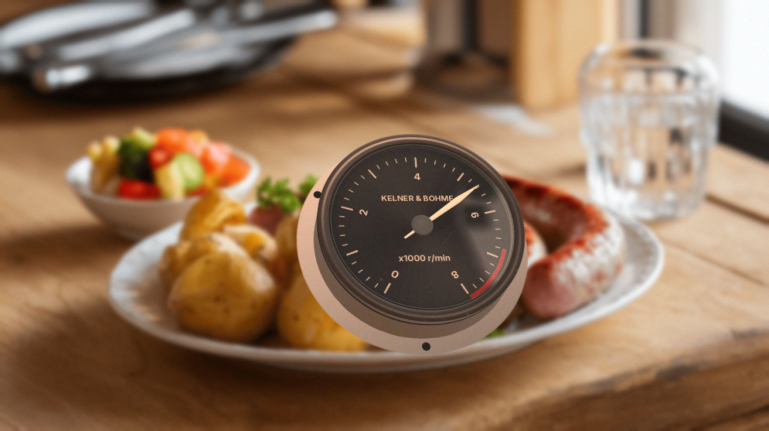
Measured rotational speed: 5400 rpm
